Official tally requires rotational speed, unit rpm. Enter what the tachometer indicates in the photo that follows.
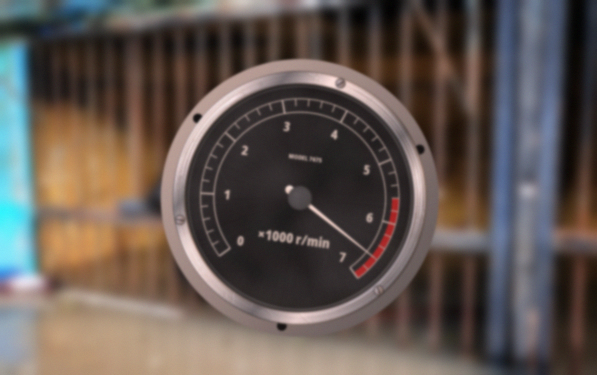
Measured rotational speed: 6600 rpm
